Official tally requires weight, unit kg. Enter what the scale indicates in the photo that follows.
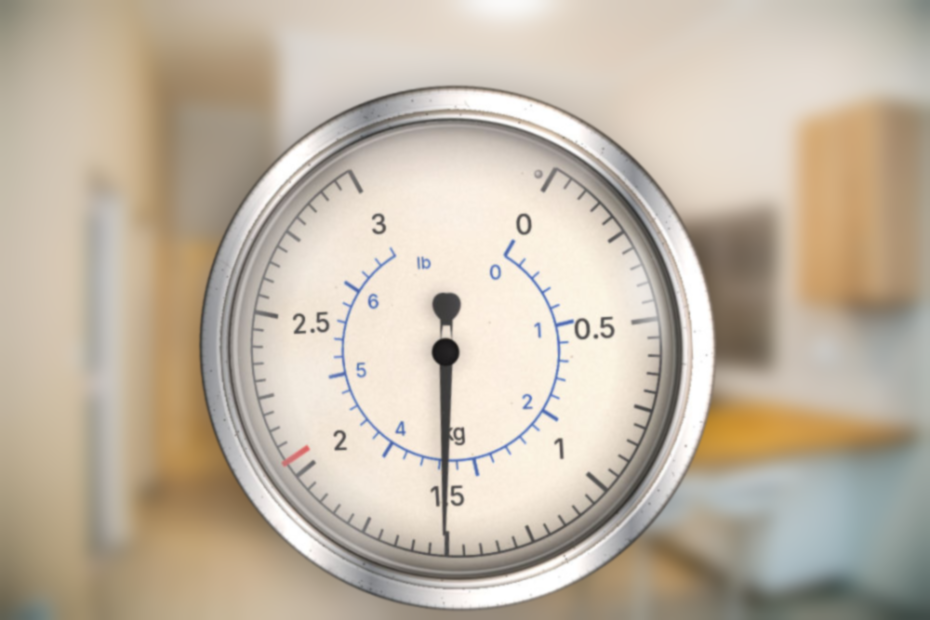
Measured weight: 1.5 kg
